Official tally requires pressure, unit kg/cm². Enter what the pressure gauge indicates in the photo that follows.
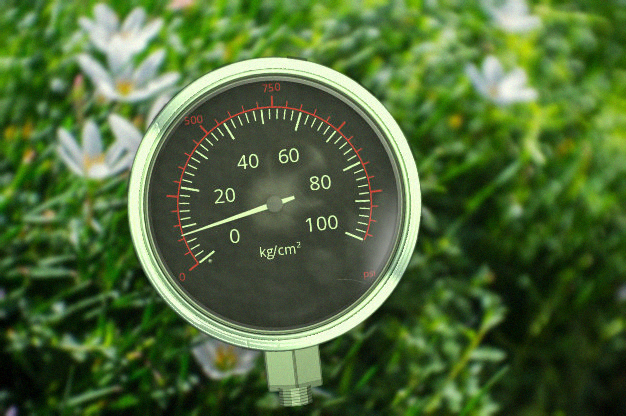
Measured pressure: 8 kg/cm²
